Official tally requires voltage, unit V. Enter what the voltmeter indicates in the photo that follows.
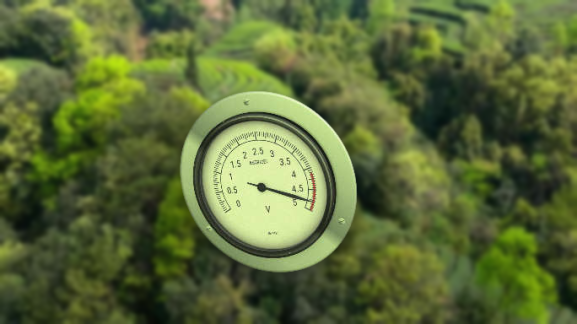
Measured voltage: 4.75 V
